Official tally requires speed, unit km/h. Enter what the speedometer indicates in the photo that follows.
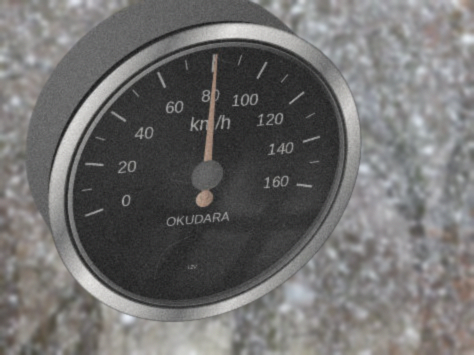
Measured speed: 80 km/h
